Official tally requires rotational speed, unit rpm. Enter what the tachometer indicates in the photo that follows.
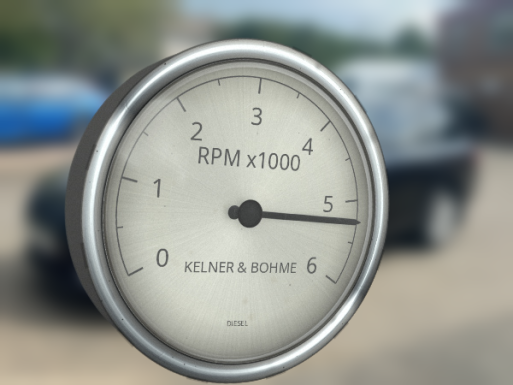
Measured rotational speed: 5250 rpm
